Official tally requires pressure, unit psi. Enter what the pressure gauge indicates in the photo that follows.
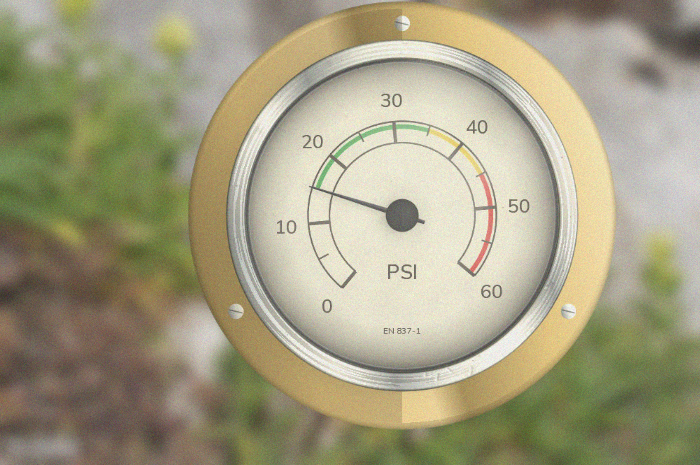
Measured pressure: 15 psi
